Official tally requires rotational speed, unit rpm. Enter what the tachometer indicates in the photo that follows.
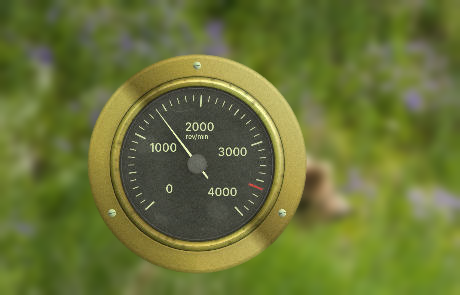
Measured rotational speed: 1400 rpm
